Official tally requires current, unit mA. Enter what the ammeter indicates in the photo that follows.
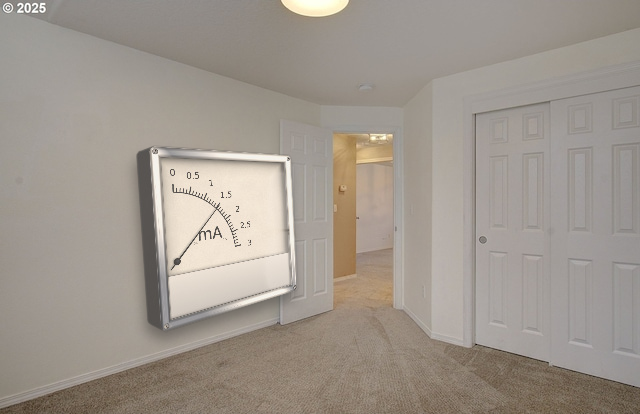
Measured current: 1.5 mA
